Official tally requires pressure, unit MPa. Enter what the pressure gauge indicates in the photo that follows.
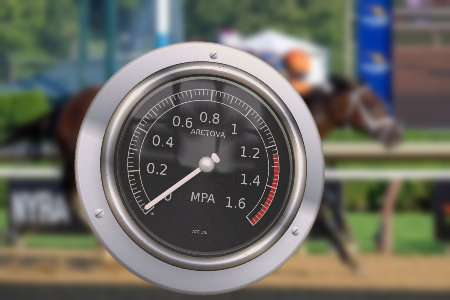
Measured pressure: 0.02 MPa
